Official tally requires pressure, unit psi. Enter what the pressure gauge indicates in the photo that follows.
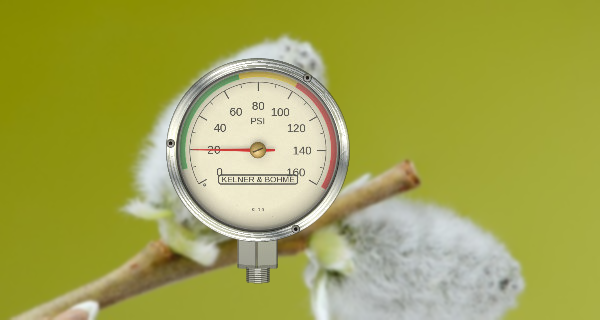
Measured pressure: 20 psi
